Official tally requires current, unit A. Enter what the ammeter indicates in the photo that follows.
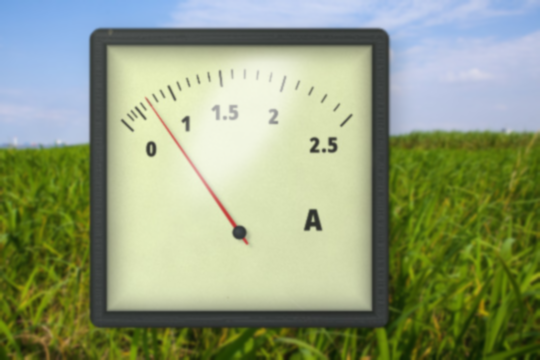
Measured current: 0.7 A
